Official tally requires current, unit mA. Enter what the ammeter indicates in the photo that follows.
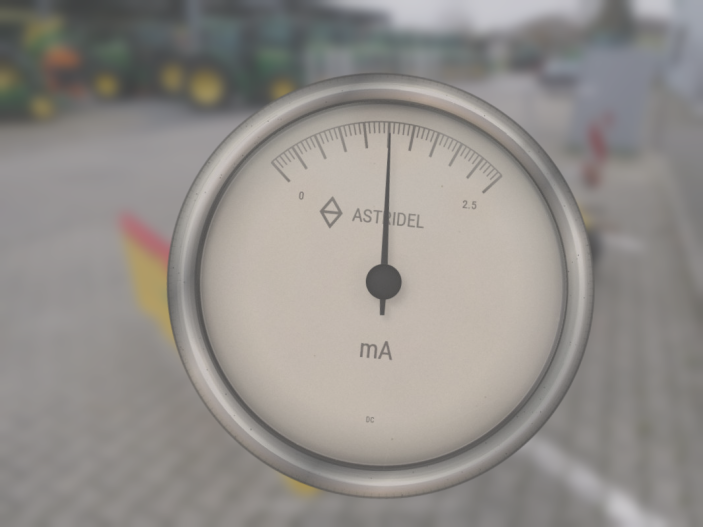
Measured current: 1.25 mA
